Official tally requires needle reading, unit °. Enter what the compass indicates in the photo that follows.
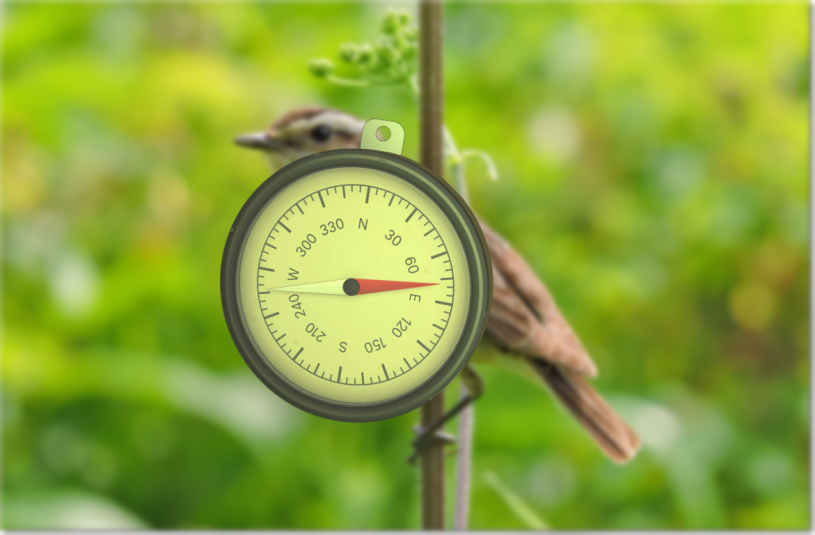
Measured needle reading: 77.5 °
